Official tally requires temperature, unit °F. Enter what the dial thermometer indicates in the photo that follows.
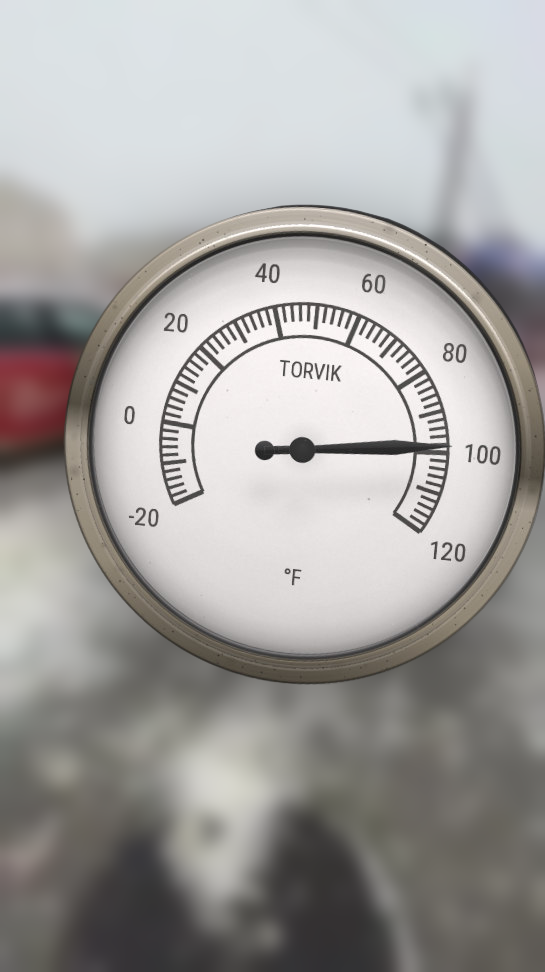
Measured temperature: 98 °F
